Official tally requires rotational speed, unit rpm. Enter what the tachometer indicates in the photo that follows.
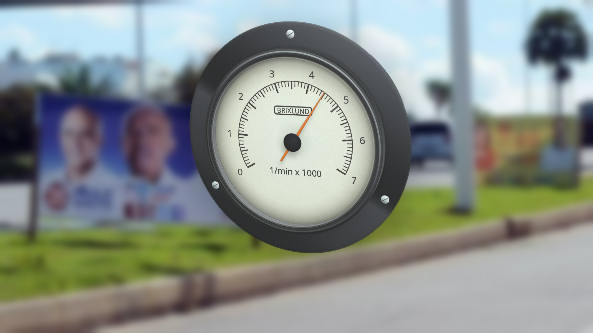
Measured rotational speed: 4500 rpm
